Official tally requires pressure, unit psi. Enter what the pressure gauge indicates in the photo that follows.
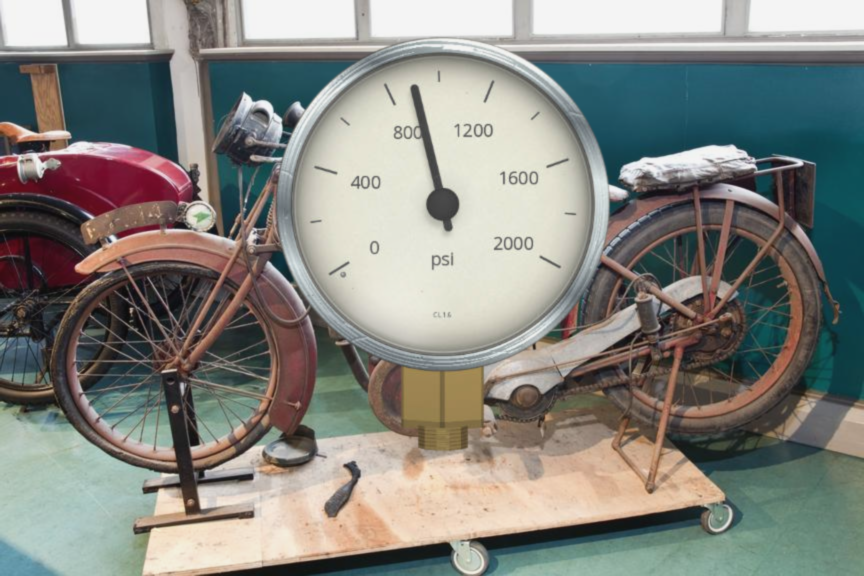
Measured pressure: 900 psi
